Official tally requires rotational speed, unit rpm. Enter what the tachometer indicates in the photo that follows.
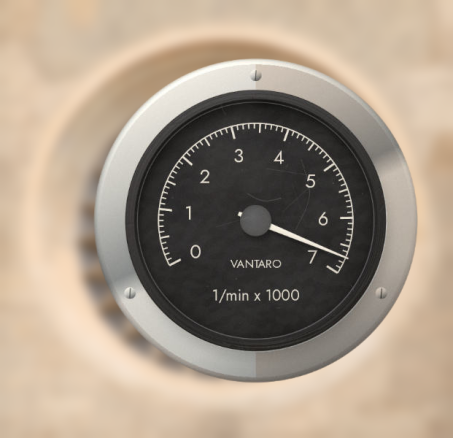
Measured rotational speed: 6700 rpm
